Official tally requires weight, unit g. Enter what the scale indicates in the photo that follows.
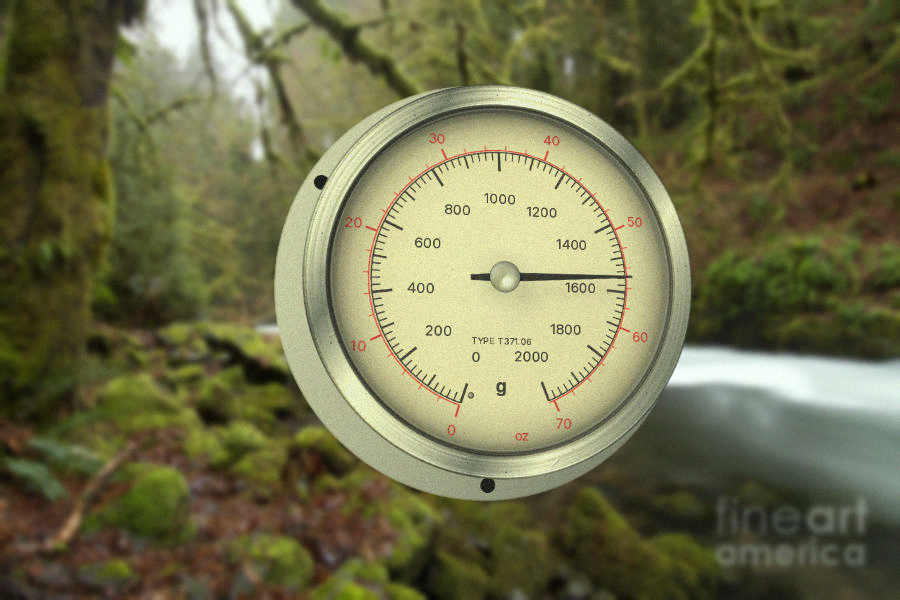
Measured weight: 1560 g
